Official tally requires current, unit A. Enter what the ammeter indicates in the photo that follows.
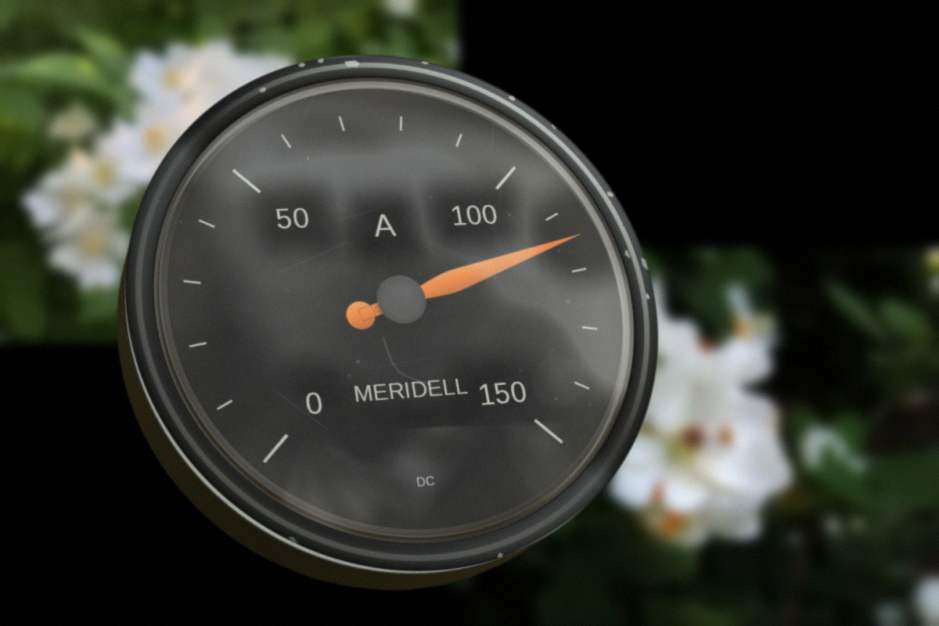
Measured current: 115 A
